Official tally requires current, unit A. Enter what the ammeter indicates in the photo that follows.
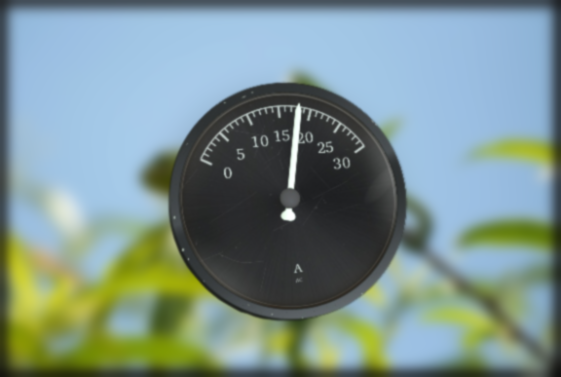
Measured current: 18 A
